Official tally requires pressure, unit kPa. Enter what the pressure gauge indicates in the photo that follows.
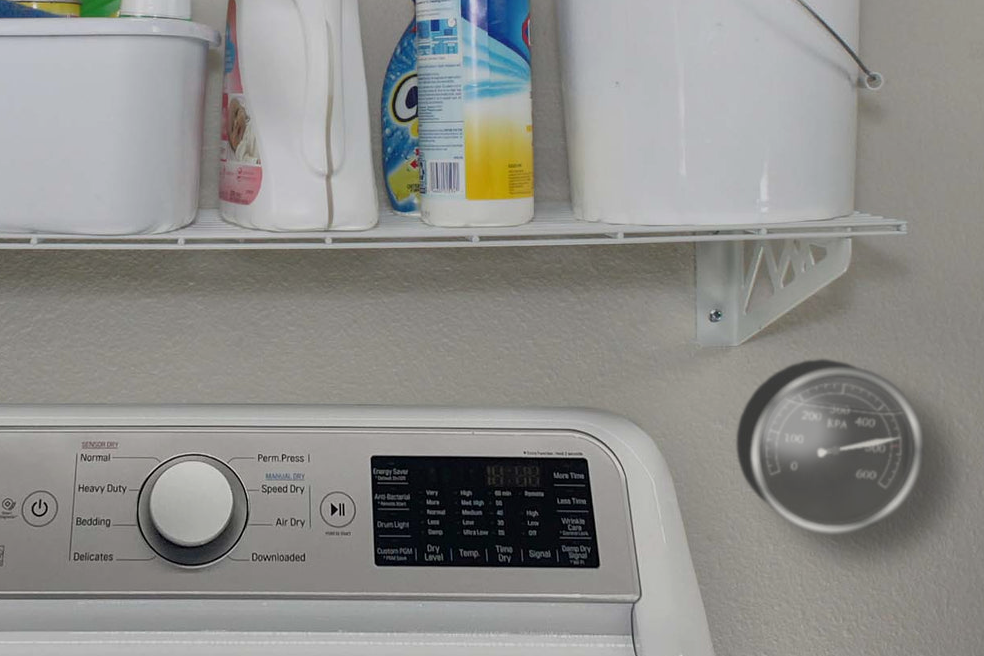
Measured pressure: 480 kPa
